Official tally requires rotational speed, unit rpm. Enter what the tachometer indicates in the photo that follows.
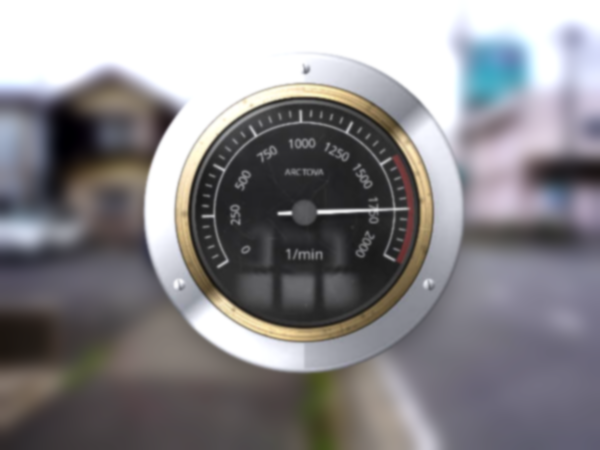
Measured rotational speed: 1750 rpm
